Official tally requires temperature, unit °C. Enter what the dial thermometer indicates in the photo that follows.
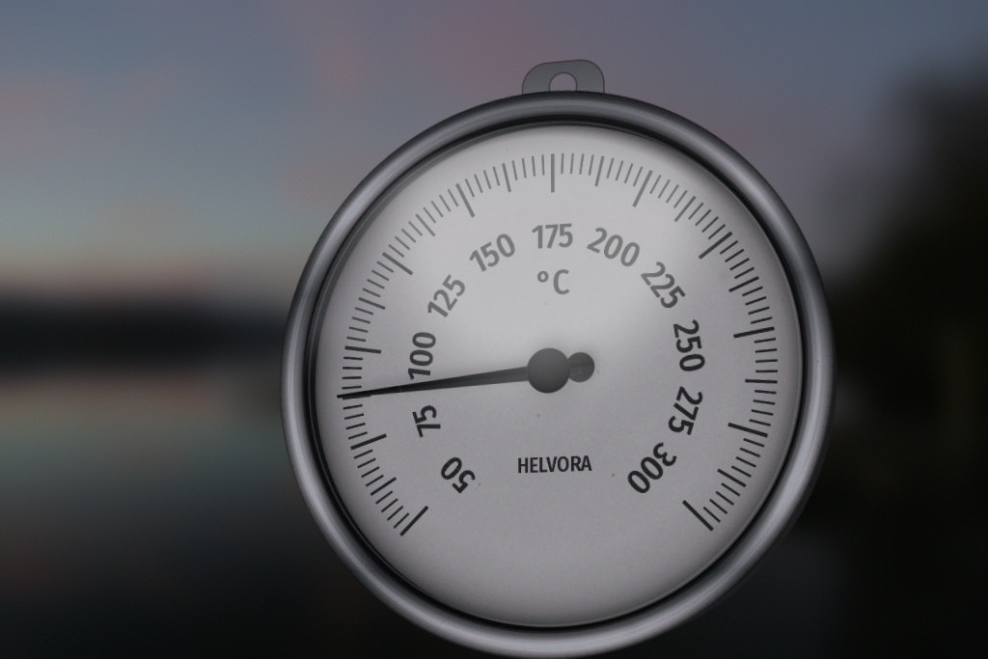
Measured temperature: 87.5 °C
